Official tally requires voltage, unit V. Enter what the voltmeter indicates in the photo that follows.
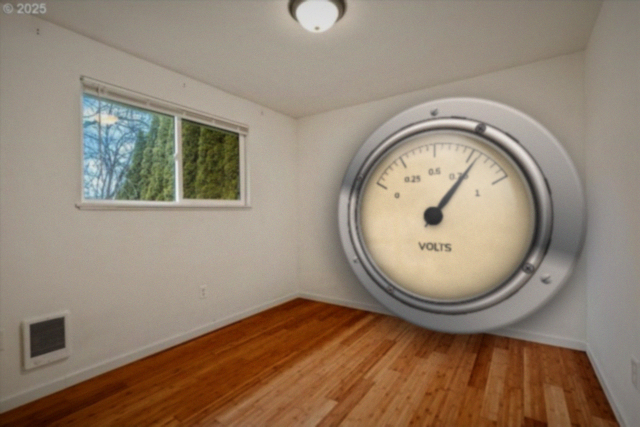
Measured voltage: 0.8 V
